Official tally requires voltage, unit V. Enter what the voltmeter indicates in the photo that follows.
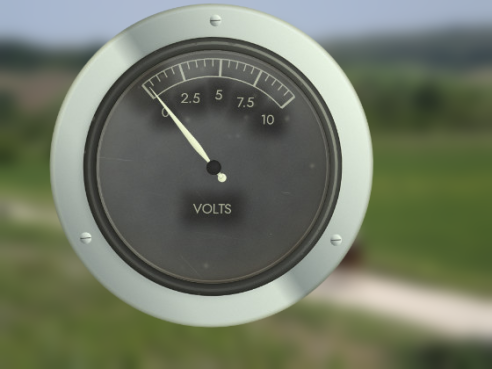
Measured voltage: 0.25 V
